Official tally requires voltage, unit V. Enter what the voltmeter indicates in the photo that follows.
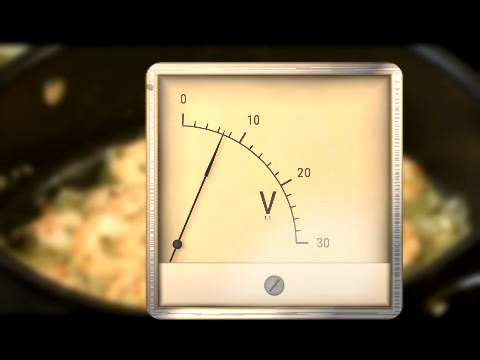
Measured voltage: 7 V
